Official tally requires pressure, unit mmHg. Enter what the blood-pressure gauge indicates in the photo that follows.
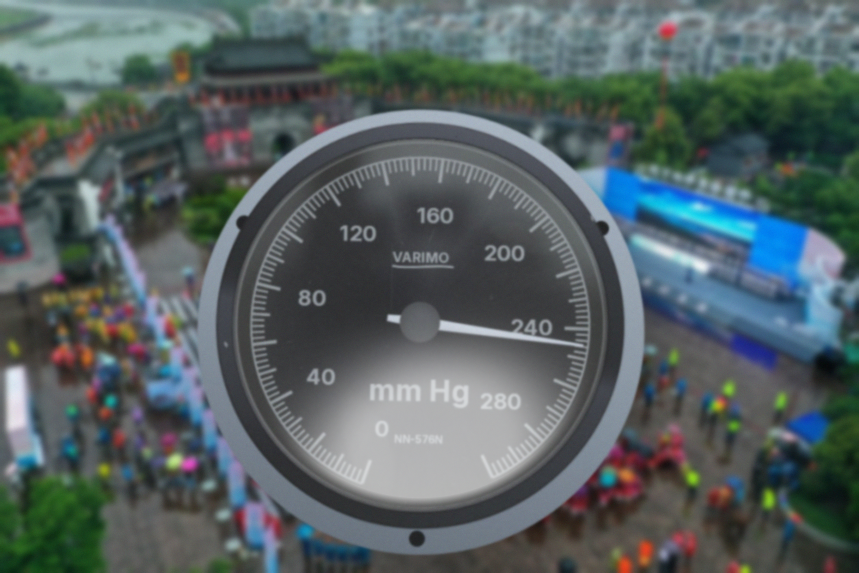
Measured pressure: 246 mmHg
